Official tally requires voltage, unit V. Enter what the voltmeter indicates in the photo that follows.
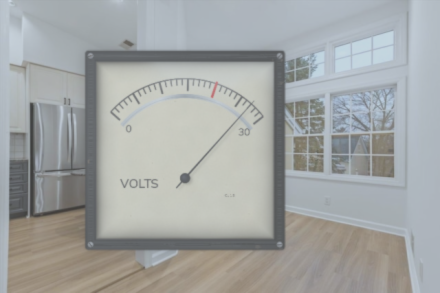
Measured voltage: 27 V
